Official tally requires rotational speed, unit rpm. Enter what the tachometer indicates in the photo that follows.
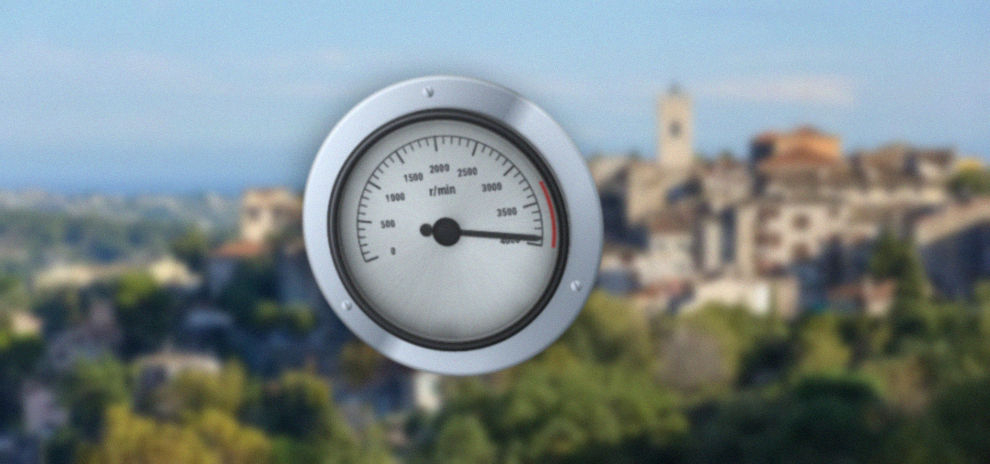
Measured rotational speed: 3900 rpm
